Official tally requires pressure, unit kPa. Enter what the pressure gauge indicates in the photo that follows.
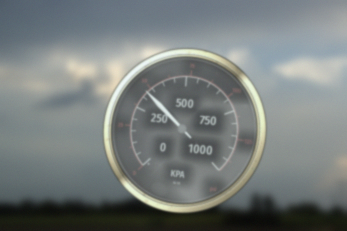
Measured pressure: 325 kPa
